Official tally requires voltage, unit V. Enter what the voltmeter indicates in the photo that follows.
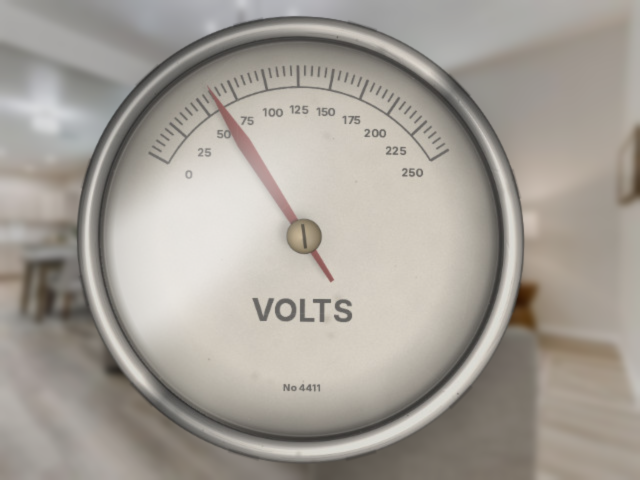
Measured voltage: 60 V
